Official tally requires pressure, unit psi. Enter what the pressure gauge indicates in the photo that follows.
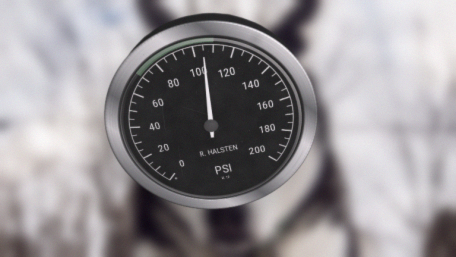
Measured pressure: 105 psi
